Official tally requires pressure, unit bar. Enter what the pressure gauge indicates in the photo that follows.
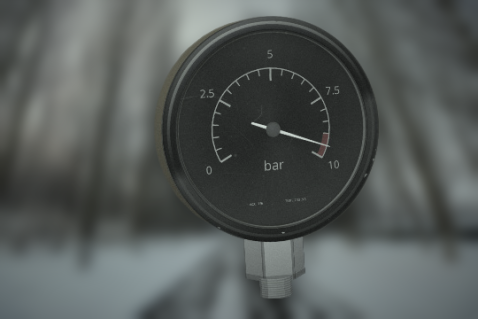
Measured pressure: 9.5 bar
